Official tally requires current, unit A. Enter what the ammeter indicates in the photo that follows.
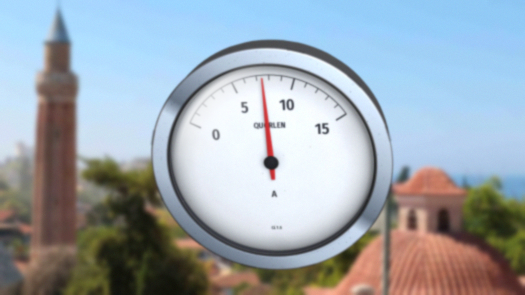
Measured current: 7.5 A
